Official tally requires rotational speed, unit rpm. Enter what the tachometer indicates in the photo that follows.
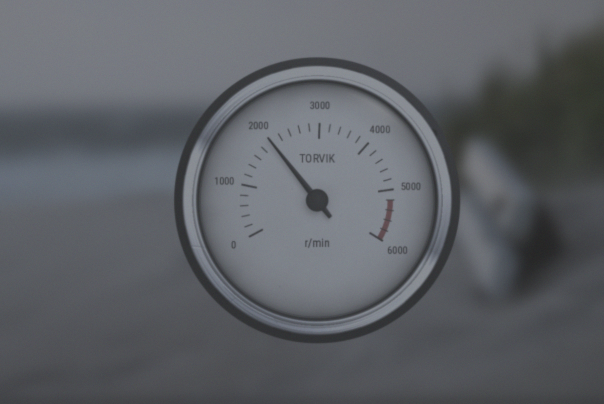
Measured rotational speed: 2000 rpm
